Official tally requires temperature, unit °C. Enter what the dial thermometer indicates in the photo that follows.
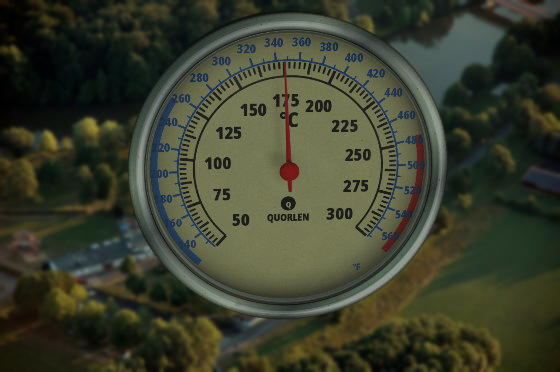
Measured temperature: 175 °C
